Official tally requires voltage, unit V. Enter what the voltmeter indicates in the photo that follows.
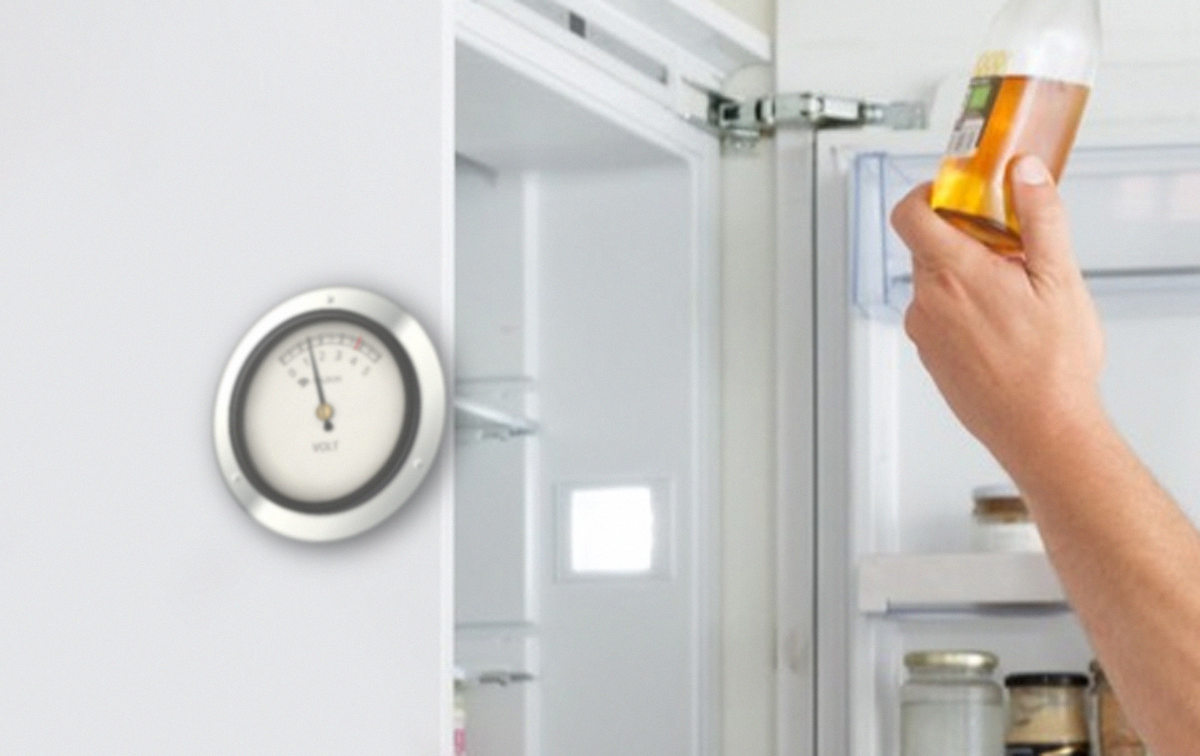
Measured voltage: 1.5 V
